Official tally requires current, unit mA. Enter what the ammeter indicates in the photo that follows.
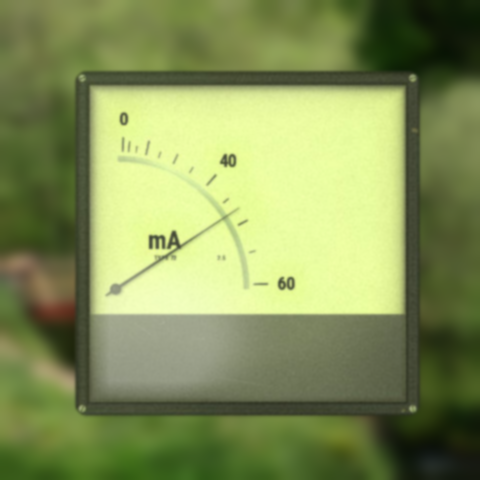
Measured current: 47.5 mA
